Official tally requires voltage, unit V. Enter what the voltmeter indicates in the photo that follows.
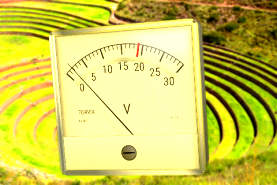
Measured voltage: 2 V
